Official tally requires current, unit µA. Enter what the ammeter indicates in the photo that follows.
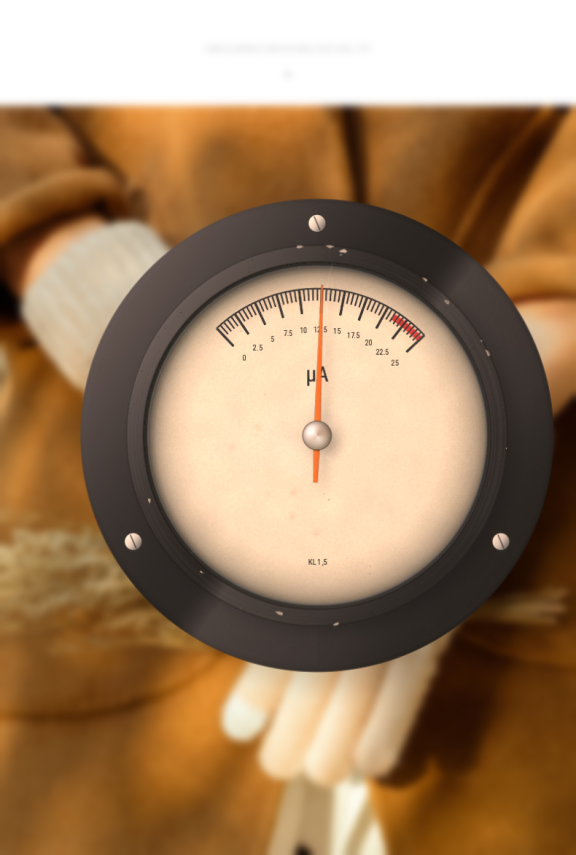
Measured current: 12.5 µA
